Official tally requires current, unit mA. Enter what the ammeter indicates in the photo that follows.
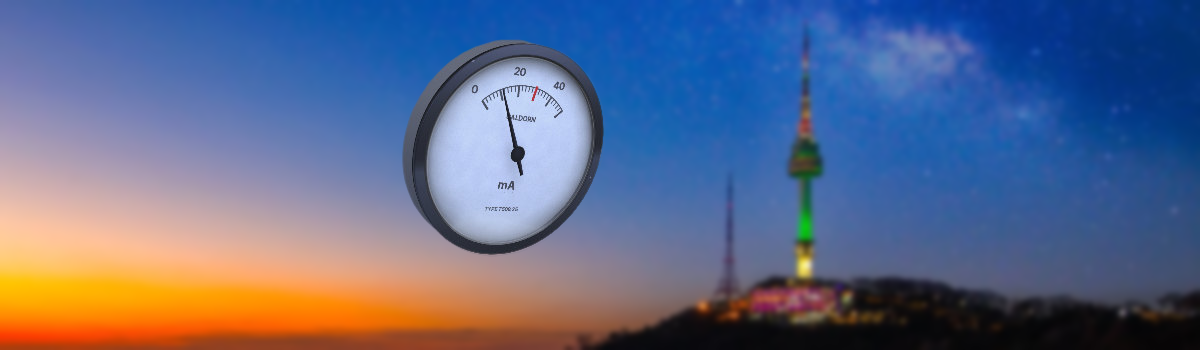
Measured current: 10 mA
